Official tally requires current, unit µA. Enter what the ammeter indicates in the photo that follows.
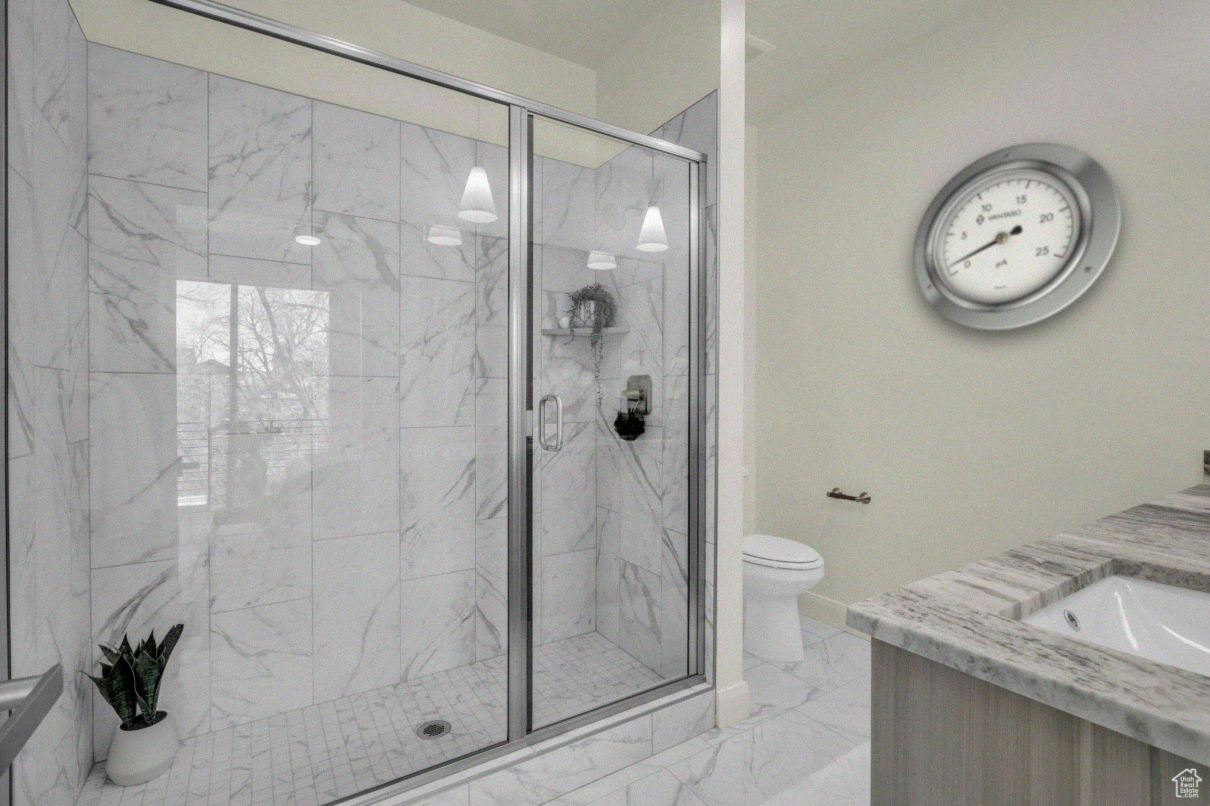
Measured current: 1 µA
